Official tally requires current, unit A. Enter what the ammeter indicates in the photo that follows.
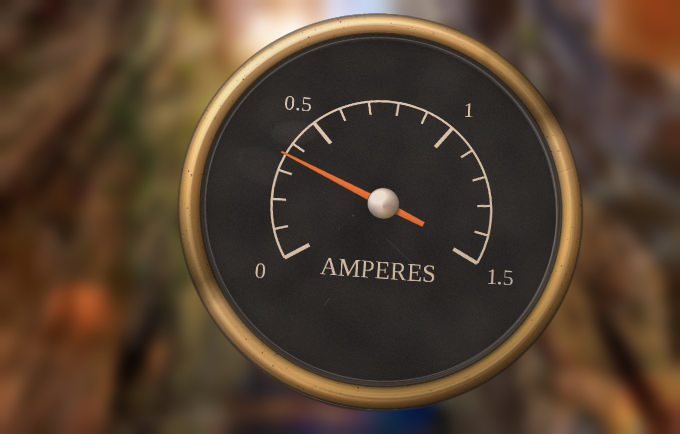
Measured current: 0.35 A
